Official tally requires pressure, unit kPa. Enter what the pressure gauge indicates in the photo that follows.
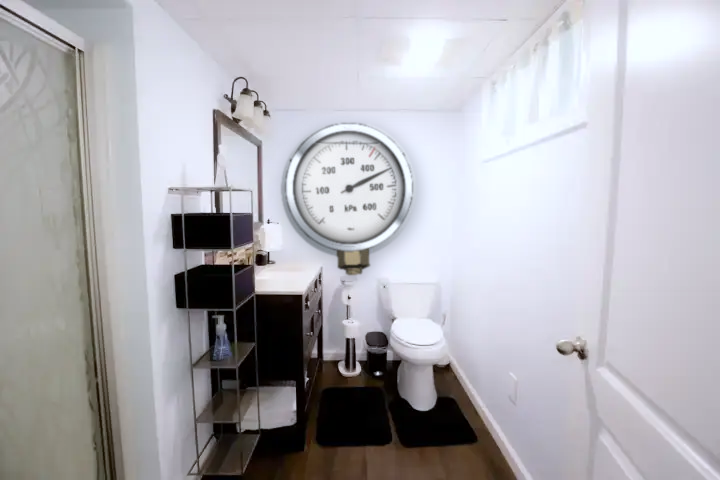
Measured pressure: 450 kPa
